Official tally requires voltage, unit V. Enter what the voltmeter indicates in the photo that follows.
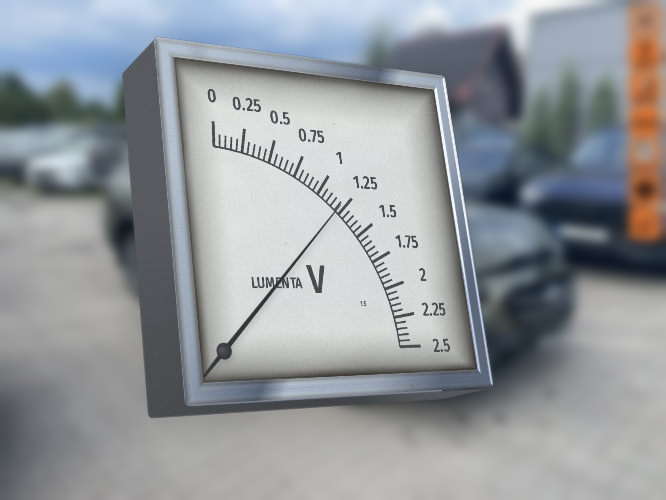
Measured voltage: 1.2 V
